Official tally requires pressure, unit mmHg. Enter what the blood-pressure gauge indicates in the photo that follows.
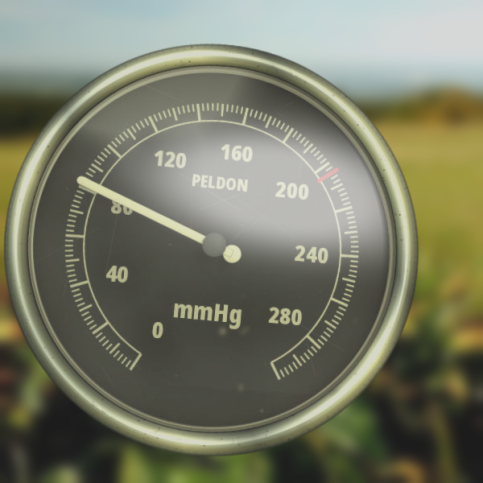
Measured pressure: 82 mmHg
